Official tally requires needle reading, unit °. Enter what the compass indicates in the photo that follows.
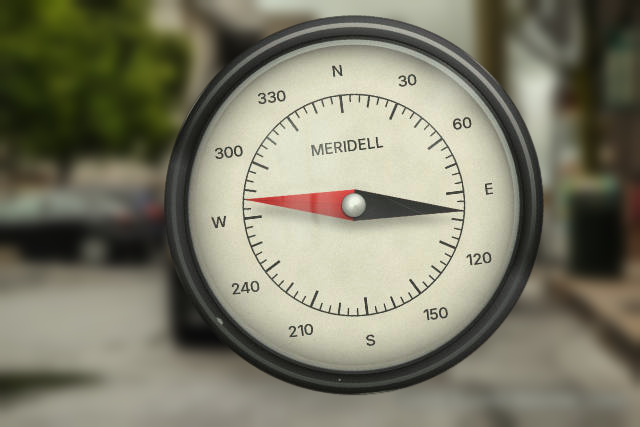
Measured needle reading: 280 °
